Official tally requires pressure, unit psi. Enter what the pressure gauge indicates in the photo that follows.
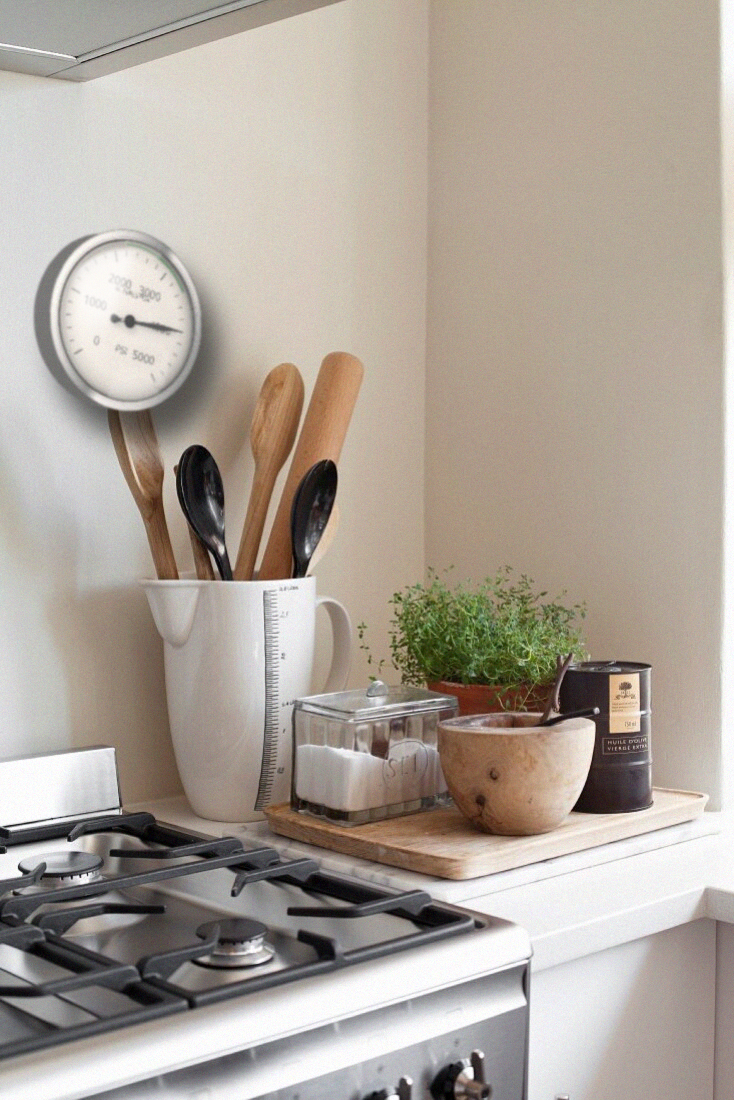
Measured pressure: 4000 psi
